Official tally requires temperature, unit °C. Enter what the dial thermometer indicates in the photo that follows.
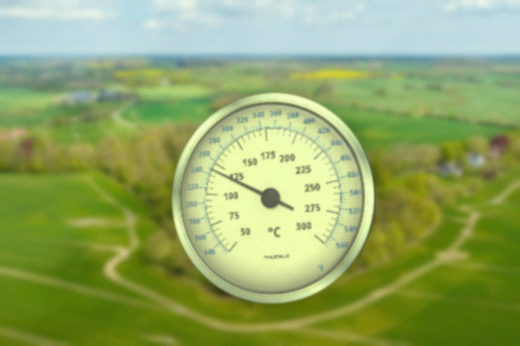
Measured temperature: 120 °C
